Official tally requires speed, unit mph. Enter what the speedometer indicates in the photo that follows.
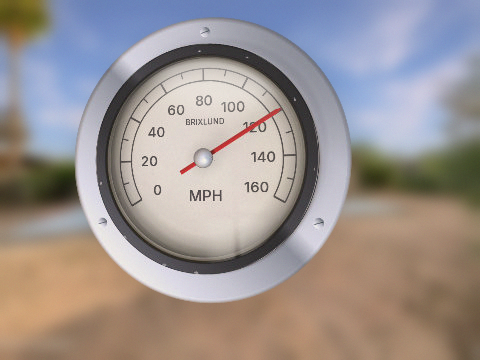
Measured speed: 120 mph
